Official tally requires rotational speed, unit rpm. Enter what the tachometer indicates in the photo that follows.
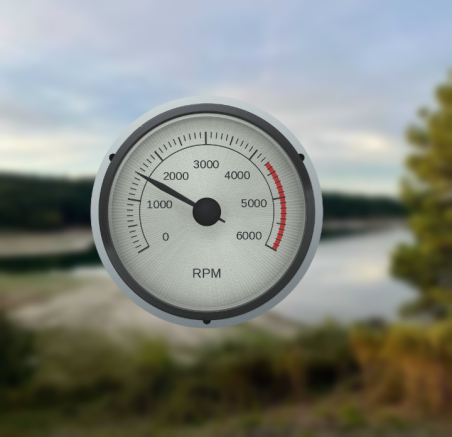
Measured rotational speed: 1500 rpm
